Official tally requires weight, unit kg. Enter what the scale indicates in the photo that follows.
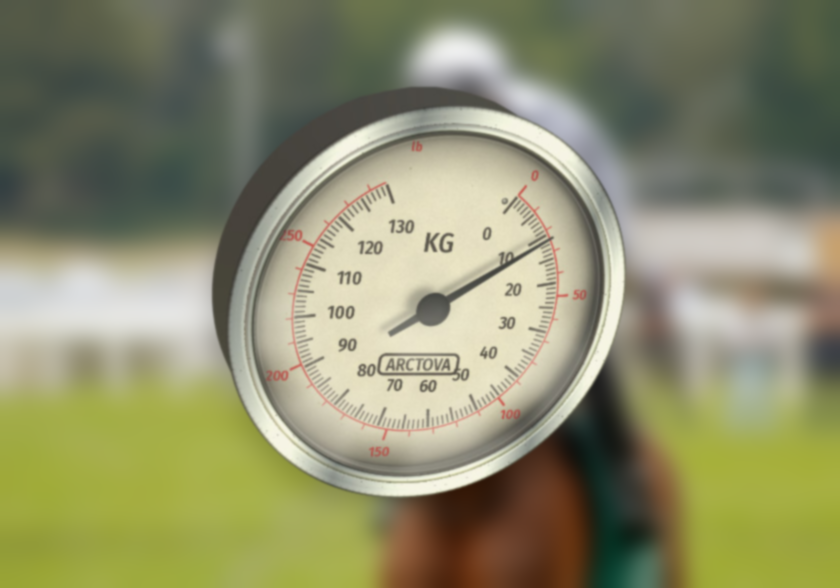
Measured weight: 10 kg
